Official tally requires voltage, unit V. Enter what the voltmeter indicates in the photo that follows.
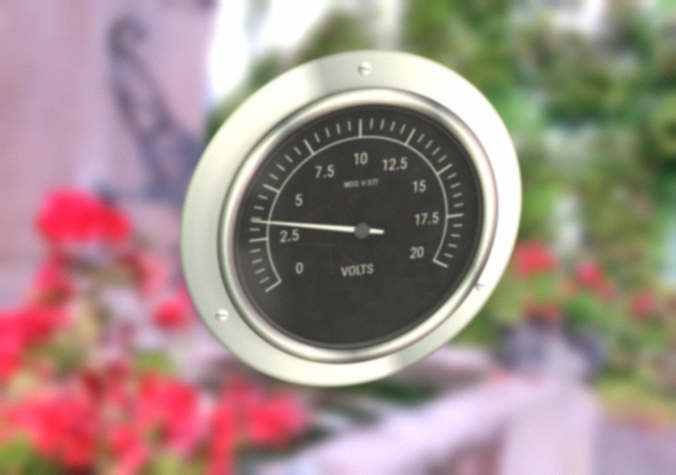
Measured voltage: 3.5 V
